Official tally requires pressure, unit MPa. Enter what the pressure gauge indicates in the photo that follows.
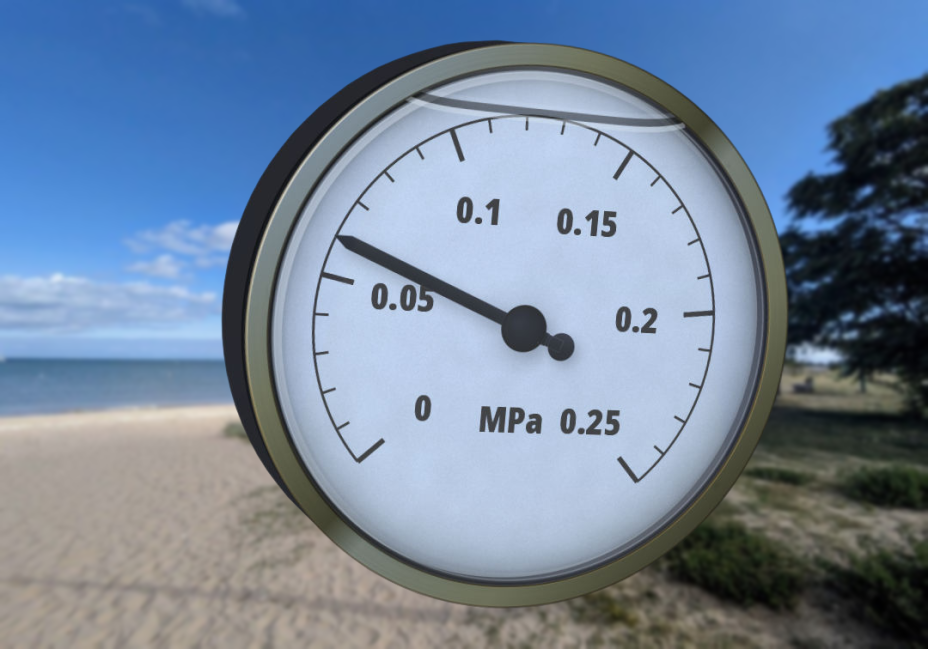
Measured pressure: 0.06 MPa
